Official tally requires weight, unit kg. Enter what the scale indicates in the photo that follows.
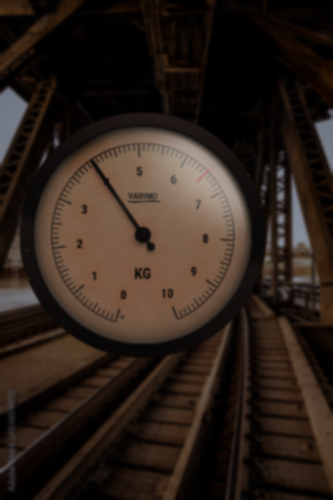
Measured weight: 4 kg
